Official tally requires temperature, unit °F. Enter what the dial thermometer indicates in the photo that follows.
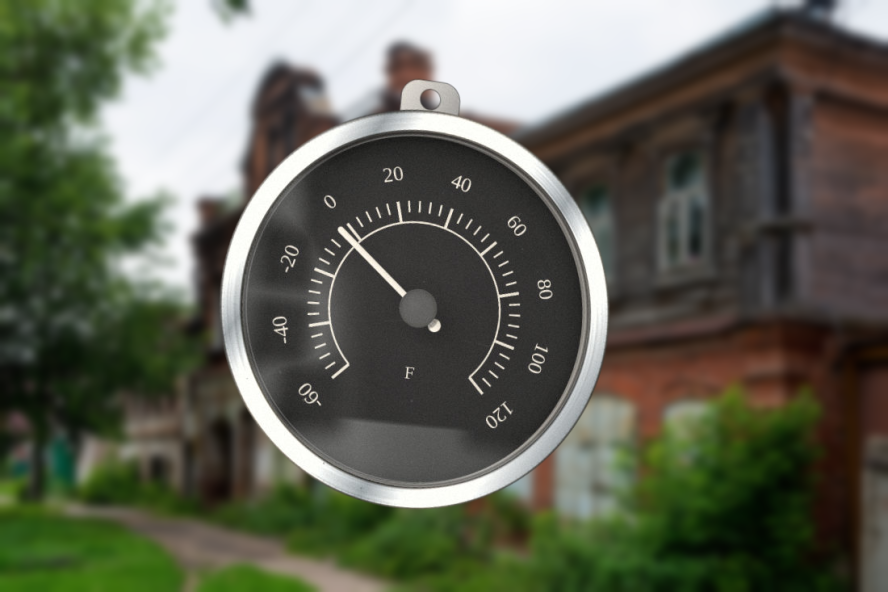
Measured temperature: -4 °F
